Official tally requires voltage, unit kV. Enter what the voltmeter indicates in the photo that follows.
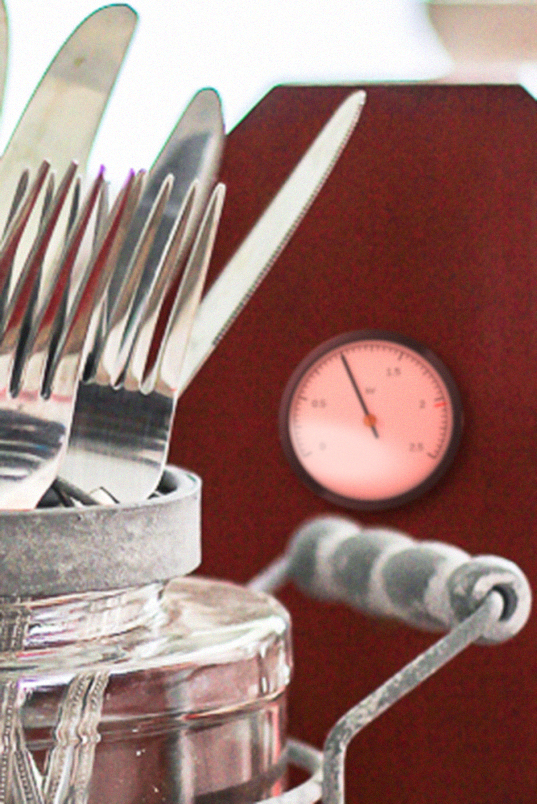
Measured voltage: 1 kV
